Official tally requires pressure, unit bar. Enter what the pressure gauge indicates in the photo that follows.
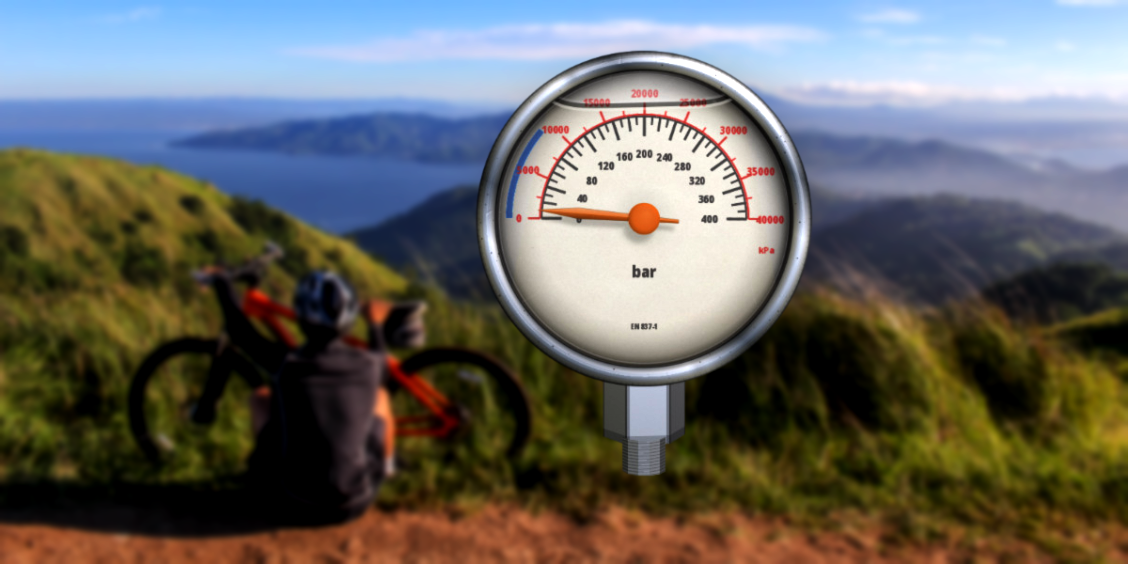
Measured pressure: 10 bar
